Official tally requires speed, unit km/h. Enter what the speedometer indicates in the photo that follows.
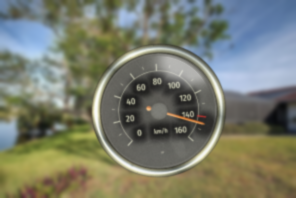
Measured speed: 145 km/h
